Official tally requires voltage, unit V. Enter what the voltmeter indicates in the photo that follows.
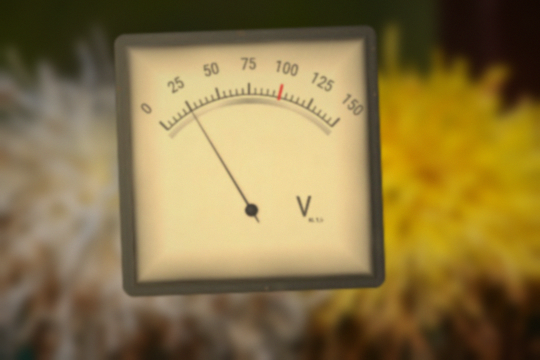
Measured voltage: 25 V
